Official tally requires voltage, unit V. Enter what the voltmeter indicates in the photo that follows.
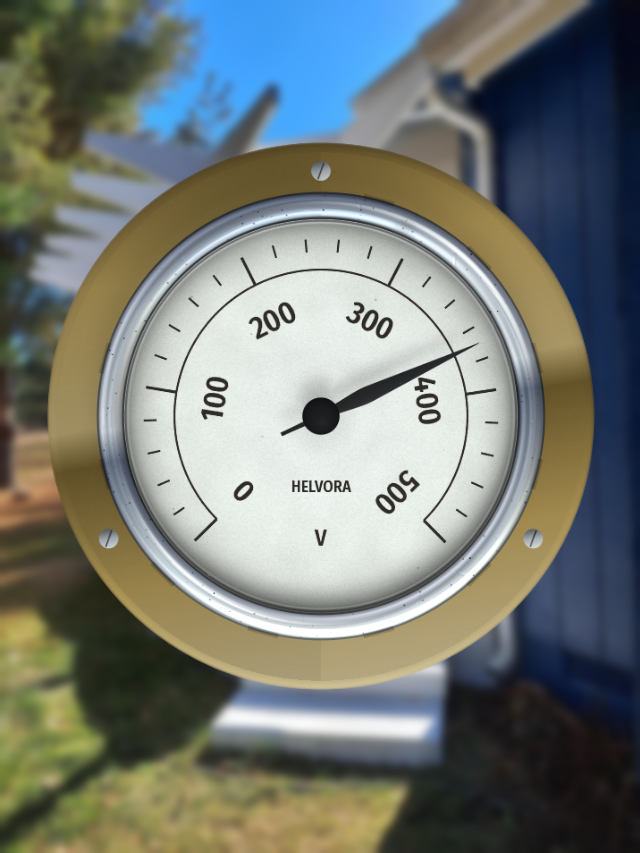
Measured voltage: 370 V
